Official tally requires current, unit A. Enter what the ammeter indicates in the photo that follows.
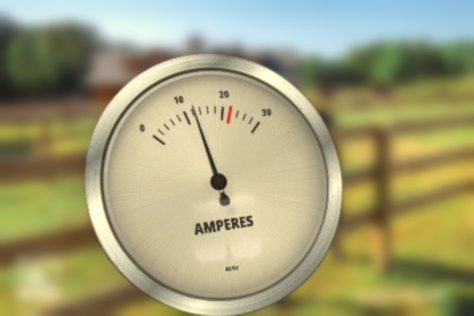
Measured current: 12 A
